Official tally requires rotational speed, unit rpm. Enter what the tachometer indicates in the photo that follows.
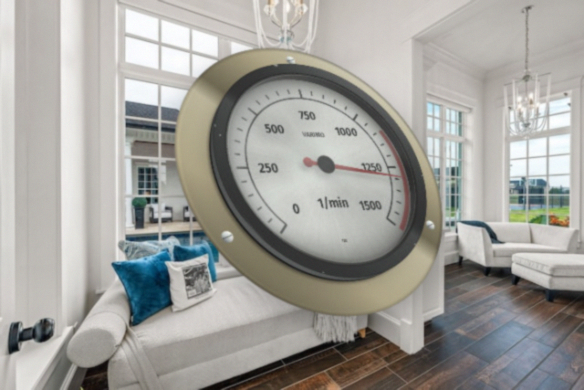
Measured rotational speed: 1300 rpm
